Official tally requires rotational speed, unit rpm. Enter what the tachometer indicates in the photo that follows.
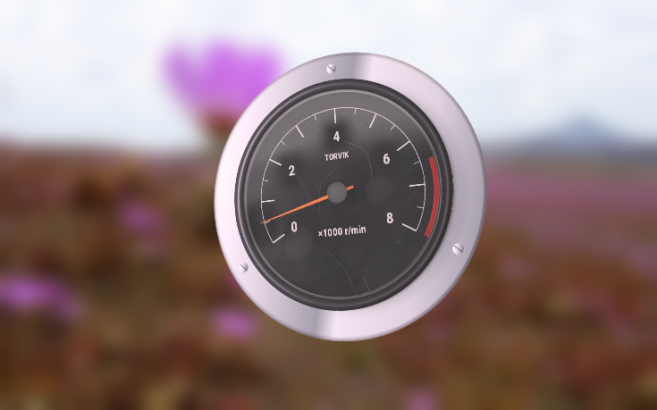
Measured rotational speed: 500 rpm
